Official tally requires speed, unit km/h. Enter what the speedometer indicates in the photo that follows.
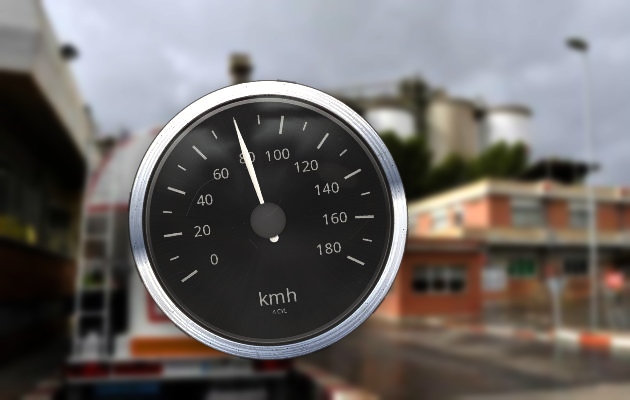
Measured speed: 80 km/h
